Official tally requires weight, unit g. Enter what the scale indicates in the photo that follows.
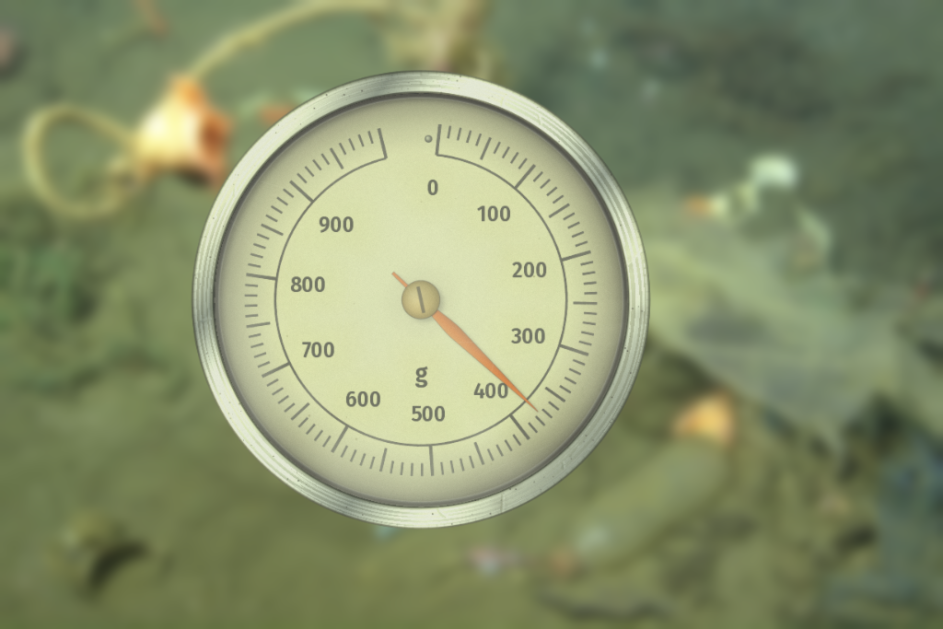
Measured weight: 375 g
